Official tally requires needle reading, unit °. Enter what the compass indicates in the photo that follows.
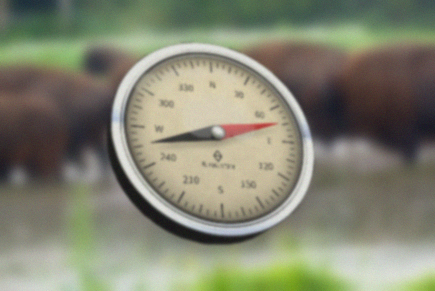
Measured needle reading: 75 °
